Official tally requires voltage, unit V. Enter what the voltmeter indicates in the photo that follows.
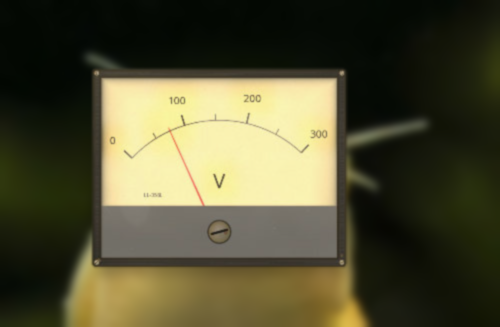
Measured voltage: 75 V
